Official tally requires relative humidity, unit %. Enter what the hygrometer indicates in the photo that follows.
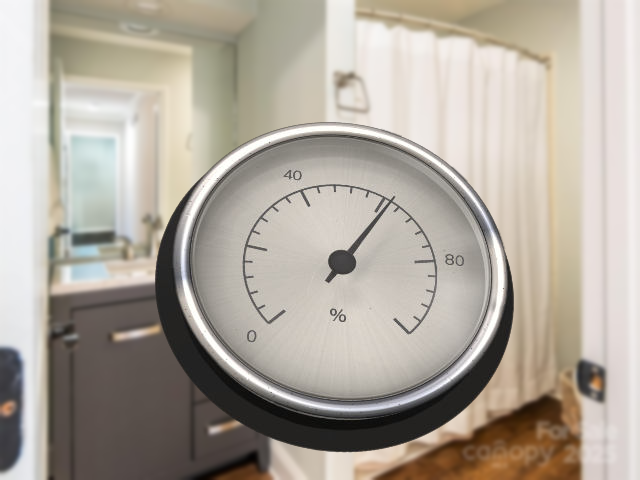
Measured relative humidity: 62 %
